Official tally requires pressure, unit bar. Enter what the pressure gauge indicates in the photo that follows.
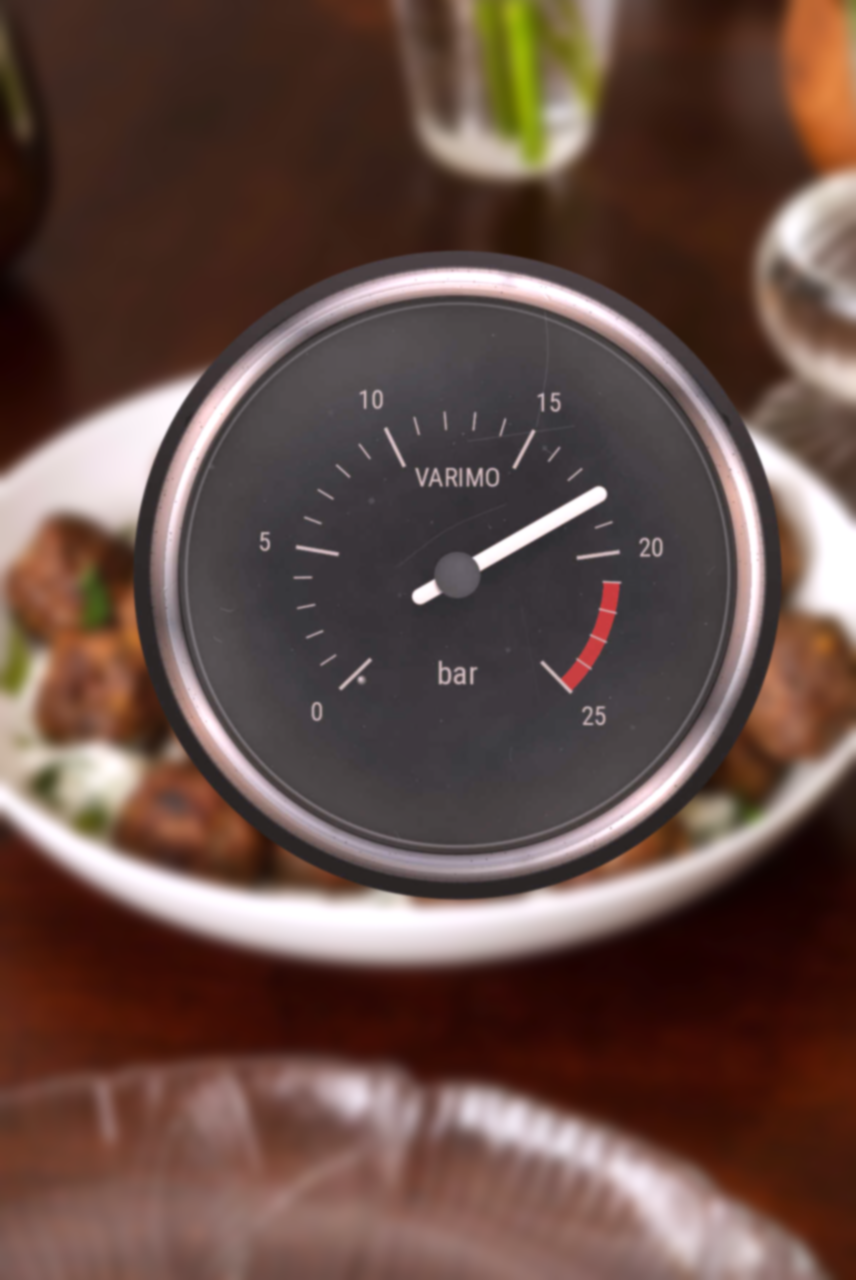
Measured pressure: 18 bar
